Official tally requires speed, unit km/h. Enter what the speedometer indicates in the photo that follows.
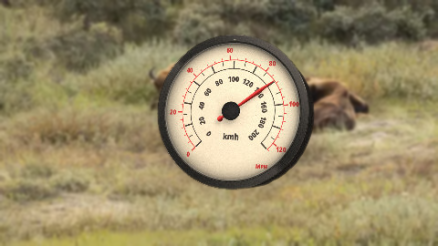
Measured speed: 140 km/h
